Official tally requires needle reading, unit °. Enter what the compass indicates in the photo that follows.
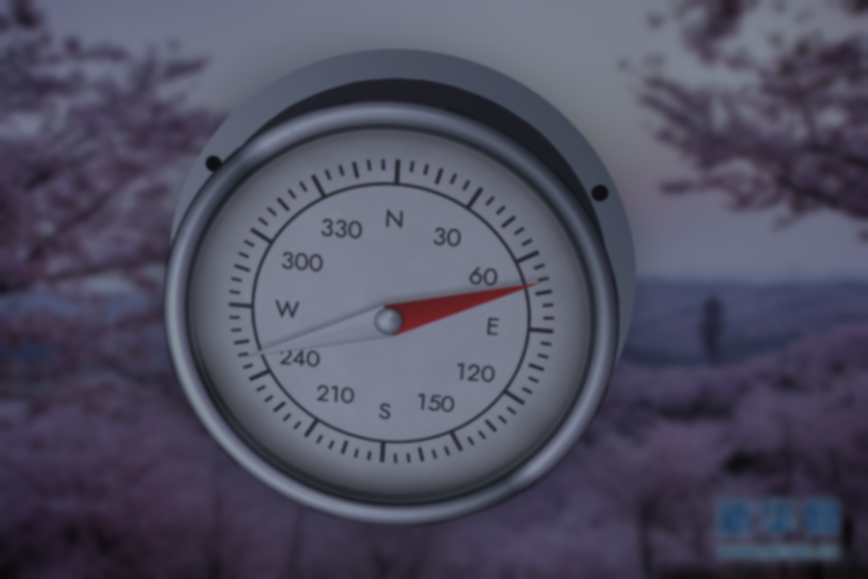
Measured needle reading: 70 °
